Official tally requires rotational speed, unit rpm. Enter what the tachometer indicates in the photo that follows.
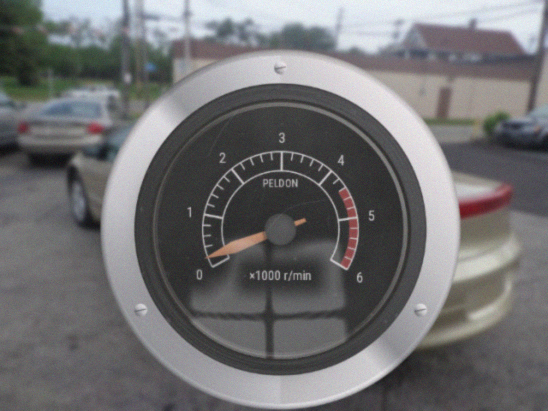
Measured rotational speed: 200 rpm
